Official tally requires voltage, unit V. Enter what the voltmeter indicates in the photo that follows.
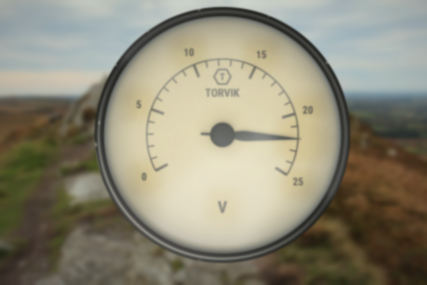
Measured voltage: 22 V
